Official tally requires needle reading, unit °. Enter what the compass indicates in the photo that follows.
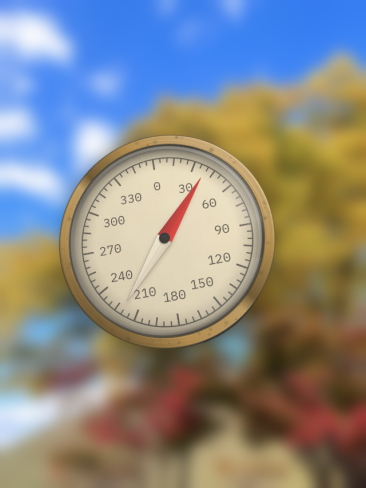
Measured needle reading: 40 °
